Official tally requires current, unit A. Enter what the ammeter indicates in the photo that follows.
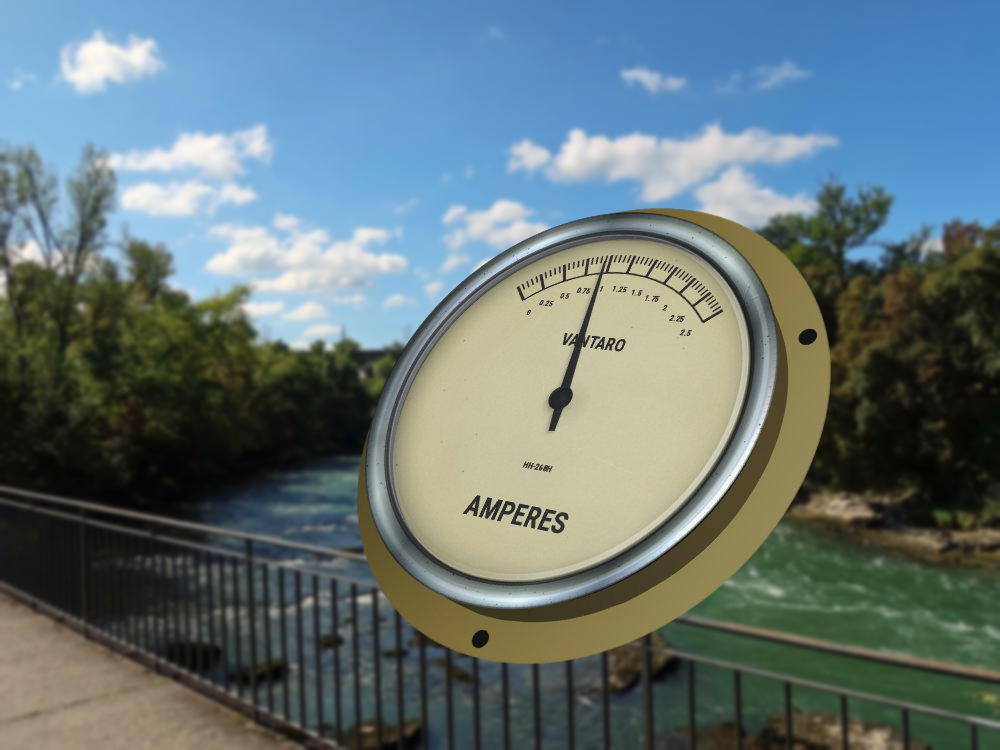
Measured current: 1 A
